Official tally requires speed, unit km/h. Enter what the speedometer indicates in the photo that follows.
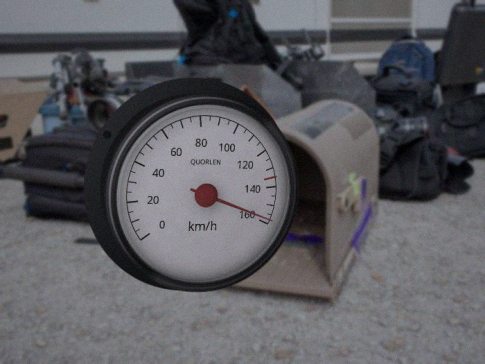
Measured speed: 157.5 km/h
